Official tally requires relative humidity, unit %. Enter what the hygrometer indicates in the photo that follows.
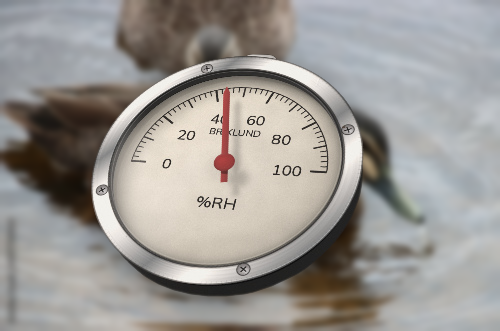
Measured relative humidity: 44 %
